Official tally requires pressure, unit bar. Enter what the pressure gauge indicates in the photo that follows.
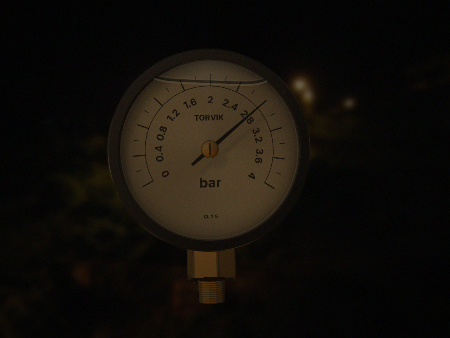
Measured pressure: 2.8 bar
